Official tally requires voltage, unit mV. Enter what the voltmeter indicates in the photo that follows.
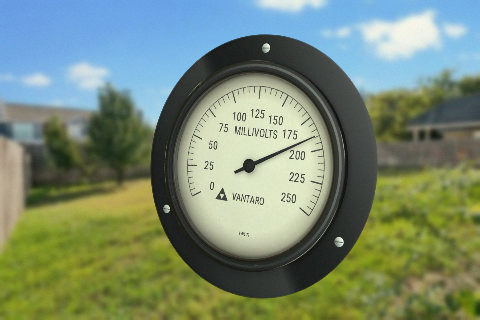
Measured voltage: 190 mV
